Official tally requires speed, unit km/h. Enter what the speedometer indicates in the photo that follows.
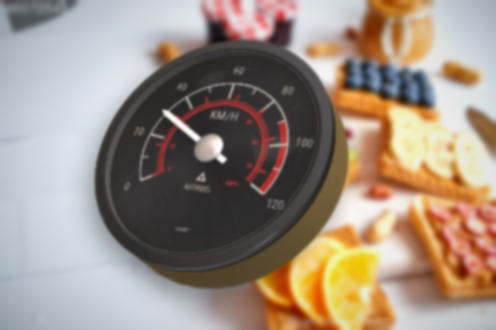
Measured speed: 30 km/h
